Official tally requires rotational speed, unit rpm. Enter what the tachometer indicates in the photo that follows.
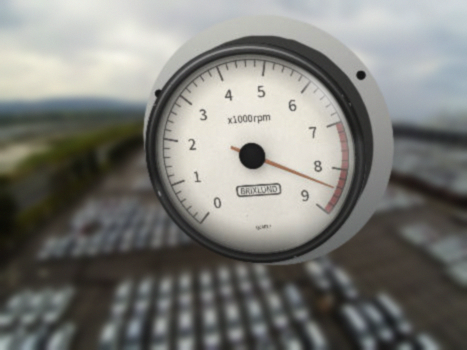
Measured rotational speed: 8400 rpm
